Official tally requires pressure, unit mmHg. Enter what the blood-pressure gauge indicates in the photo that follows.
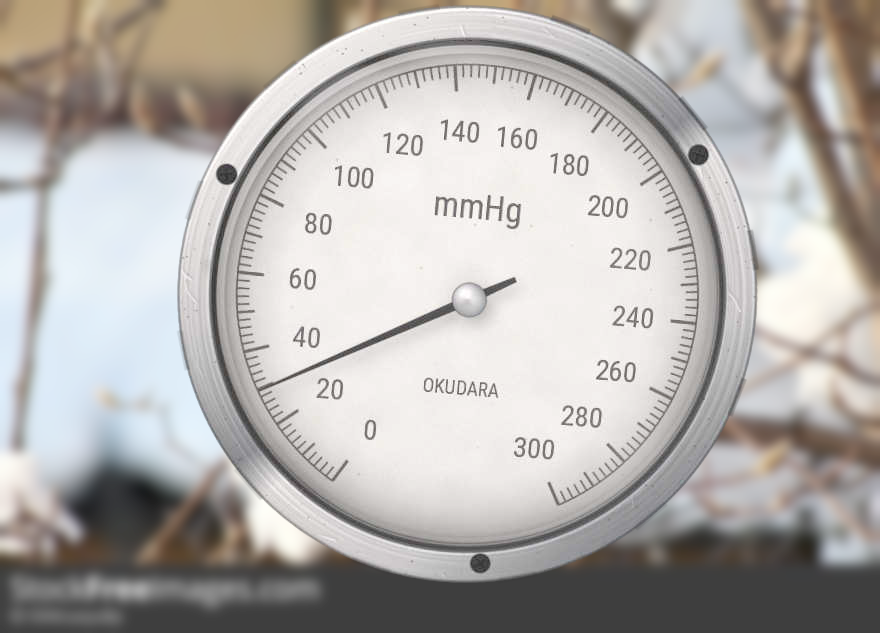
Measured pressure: 30 mmHg
